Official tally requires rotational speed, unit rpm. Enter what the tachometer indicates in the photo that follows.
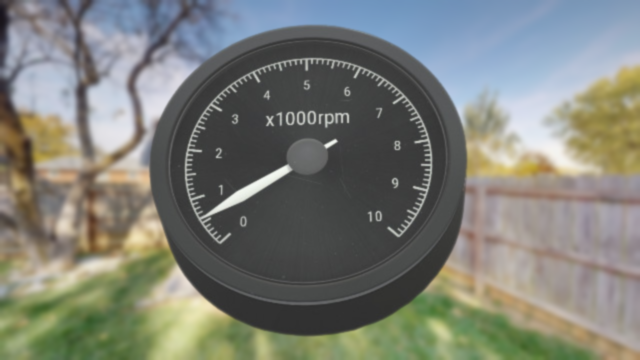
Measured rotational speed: 500 rpm
